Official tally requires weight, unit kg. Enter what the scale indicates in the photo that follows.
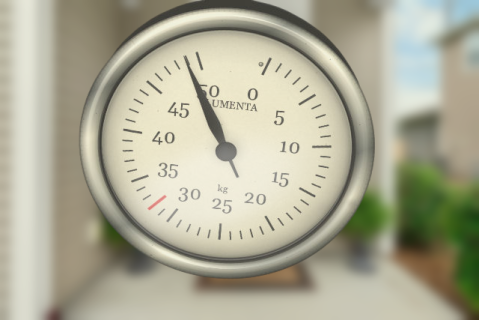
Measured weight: 49 kg
